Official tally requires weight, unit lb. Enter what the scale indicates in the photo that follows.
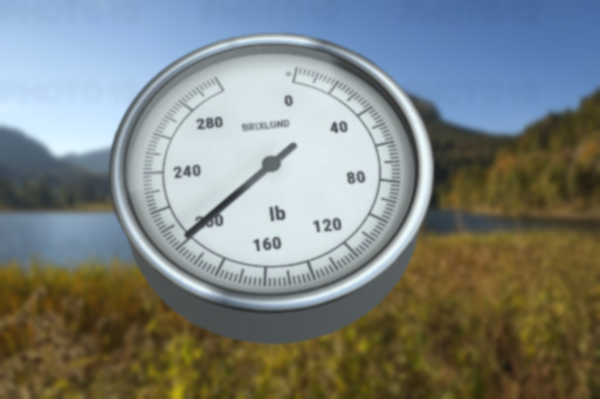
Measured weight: 200 lb
